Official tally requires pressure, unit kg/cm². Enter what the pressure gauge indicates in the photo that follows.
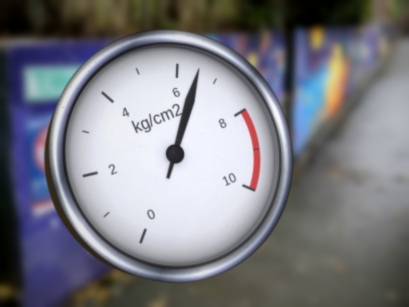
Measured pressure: 6.5 kg/cm²
